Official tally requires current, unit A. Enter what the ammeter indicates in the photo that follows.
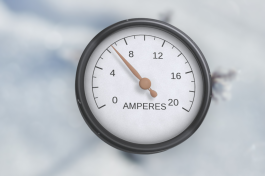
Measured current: 6.5 A
